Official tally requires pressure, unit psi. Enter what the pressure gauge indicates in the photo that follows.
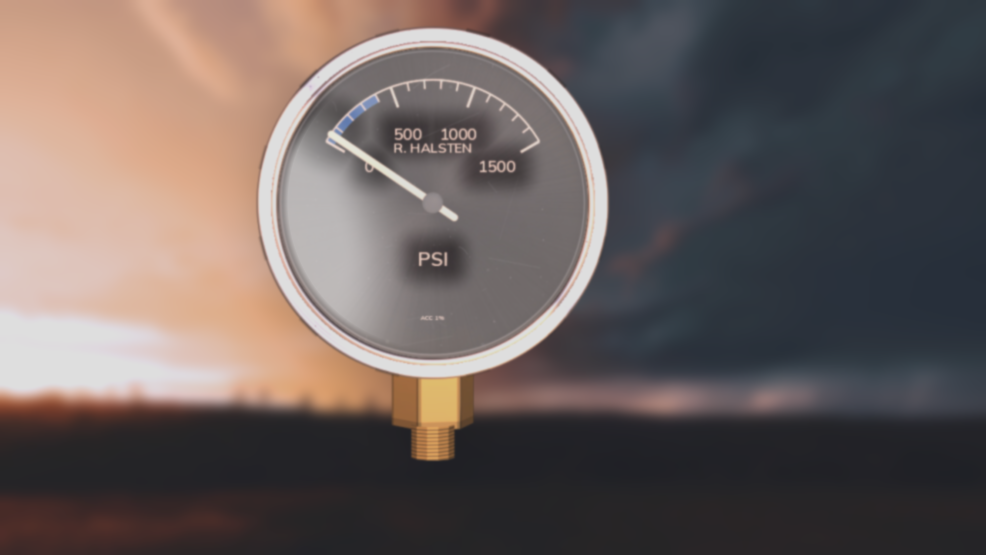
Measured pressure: 50 psi
